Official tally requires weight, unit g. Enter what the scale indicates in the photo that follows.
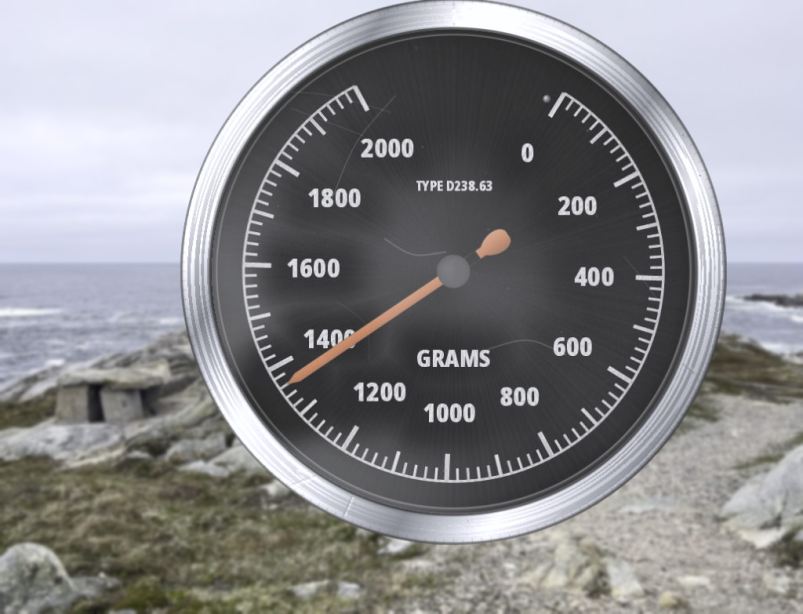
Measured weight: 1360 g
